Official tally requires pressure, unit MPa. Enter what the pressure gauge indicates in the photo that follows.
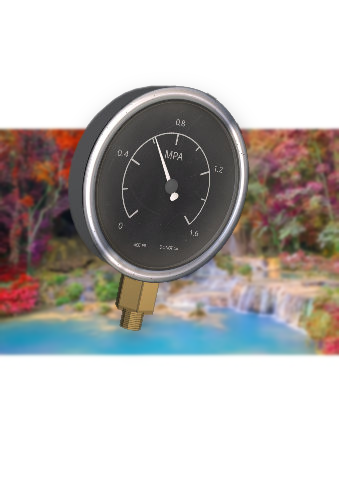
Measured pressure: 0.6 MPa
